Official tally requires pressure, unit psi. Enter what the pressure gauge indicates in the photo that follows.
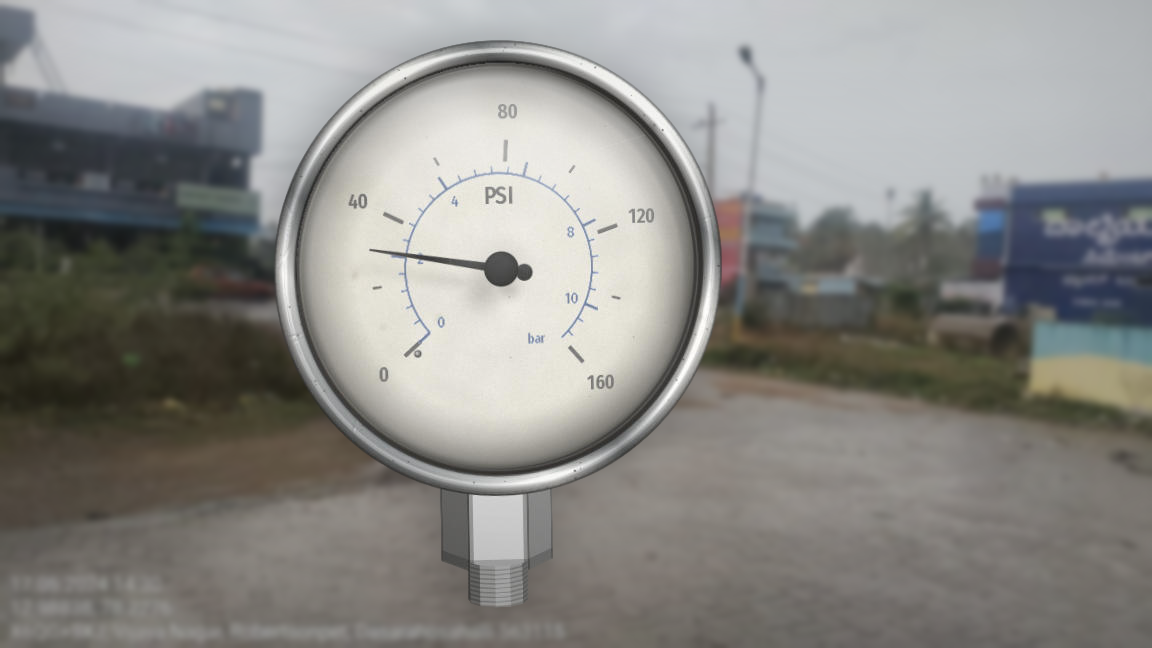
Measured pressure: 30 psi
